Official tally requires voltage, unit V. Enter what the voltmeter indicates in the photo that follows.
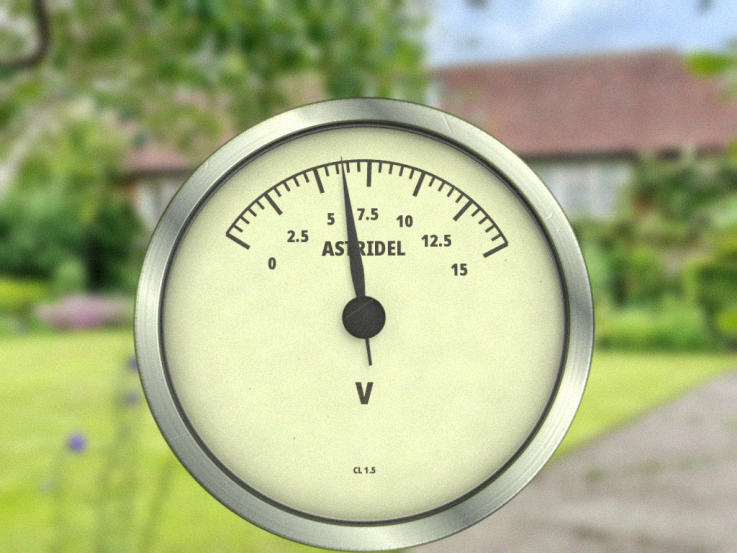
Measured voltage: 6.25 V
